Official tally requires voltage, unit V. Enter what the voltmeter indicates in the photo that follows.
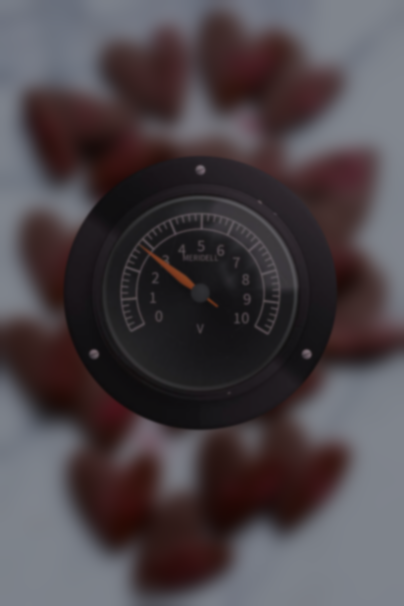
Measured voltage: 2.8 V
